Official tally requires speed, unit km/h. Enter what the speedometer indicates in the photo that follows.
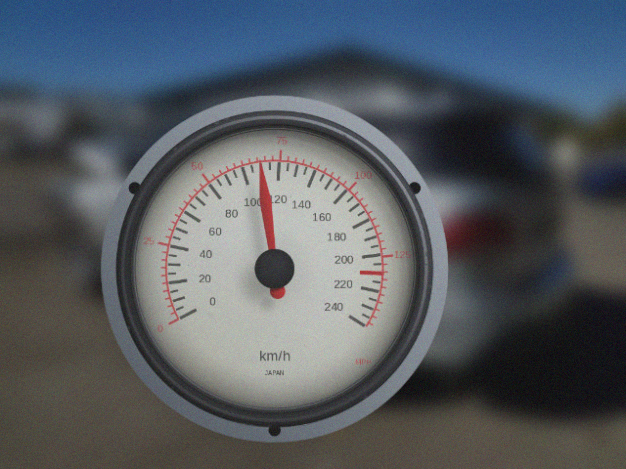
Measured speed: 110 km/h
